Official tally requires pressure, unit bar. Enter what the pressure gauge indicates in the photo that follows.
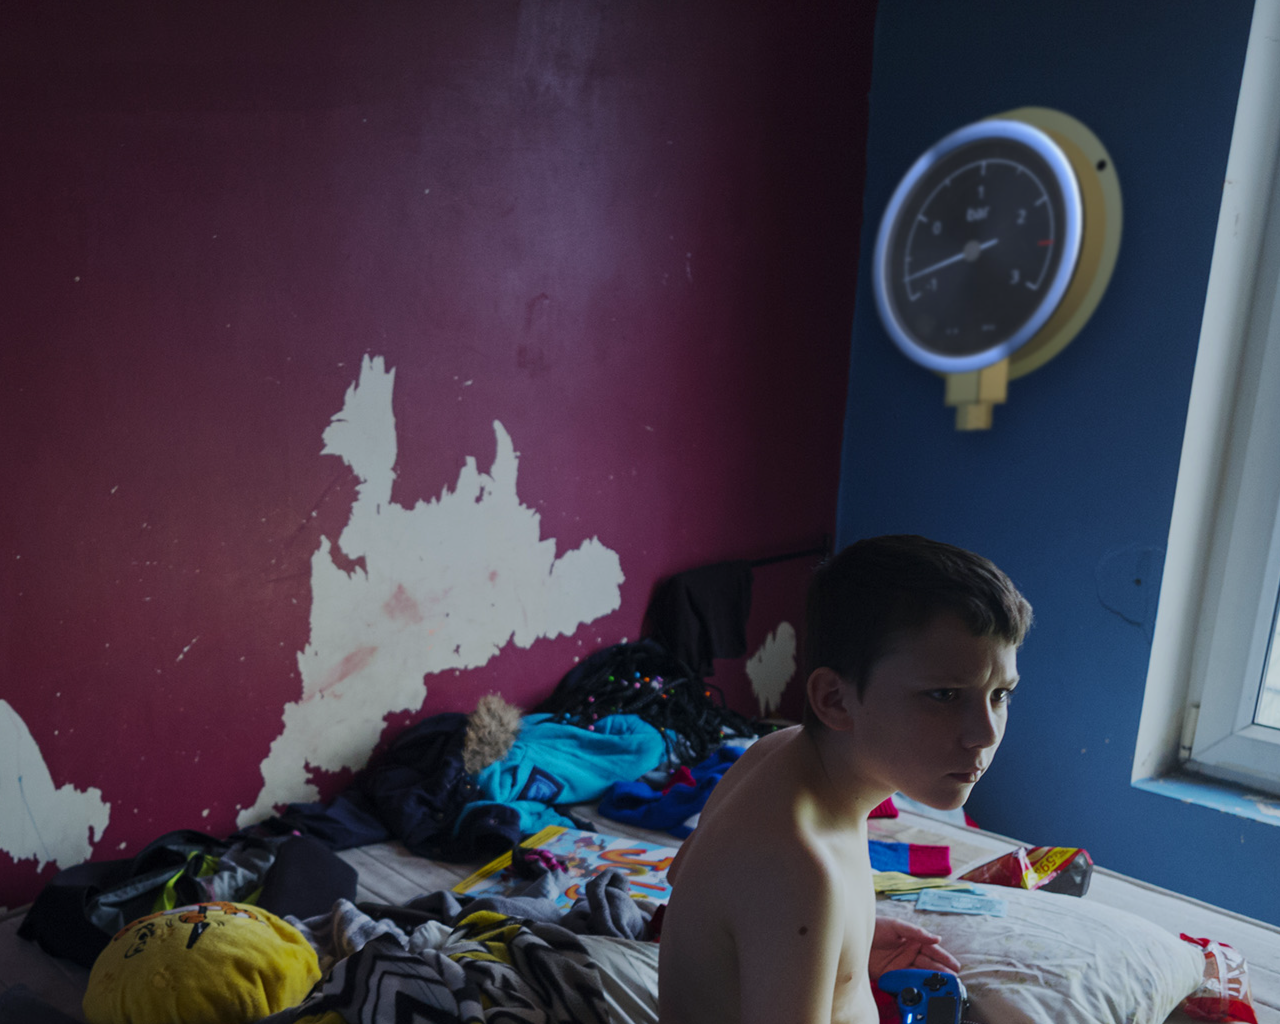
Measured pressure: -0.75 bar
